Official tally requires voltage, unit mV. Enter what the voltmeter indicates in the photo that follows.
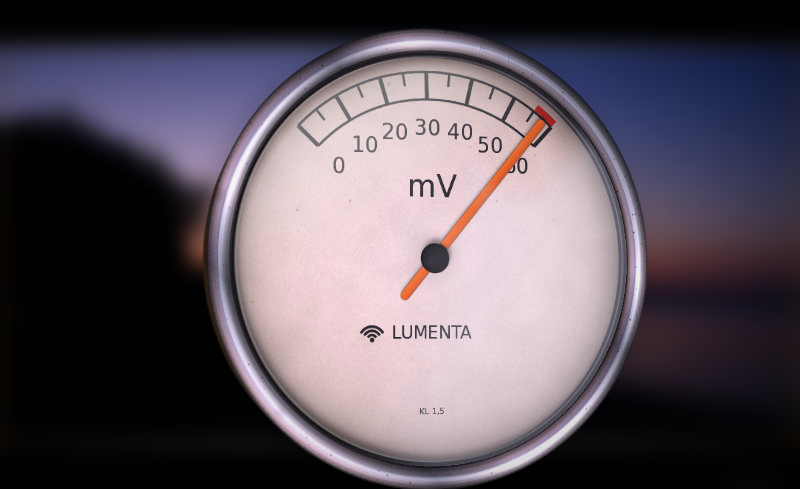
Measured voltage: 57.5 mV
